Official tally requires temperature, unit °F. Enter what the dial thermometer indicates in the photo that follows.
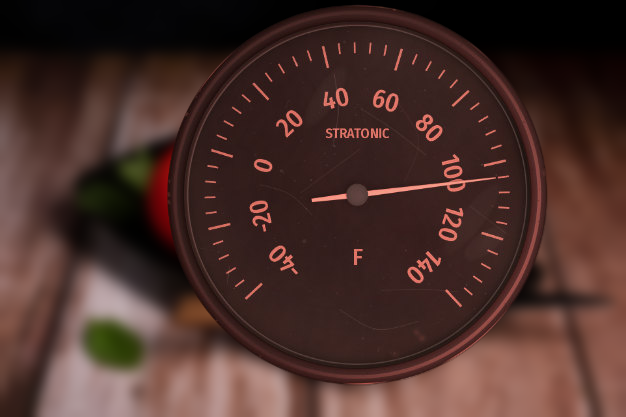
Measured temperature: 104 °F
